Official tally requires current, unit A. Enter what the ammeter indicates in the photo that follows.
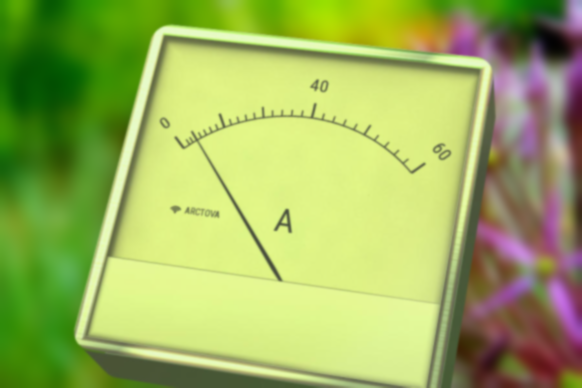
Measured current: 10 A
